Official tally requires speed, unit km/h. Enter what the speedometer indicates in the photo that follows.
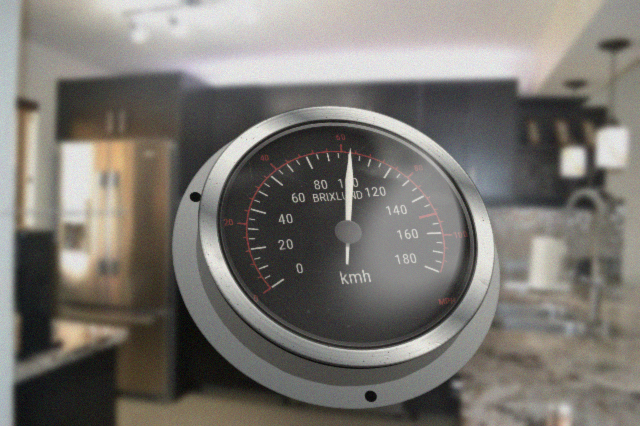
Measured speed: 100 km/h
